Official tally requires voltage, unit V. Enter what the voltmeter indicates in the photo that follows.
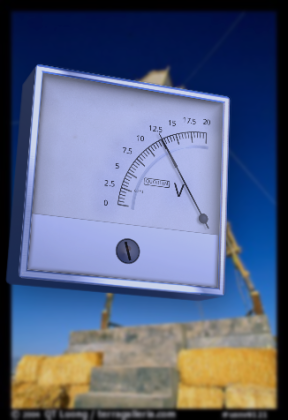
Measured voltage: 12.5 V
